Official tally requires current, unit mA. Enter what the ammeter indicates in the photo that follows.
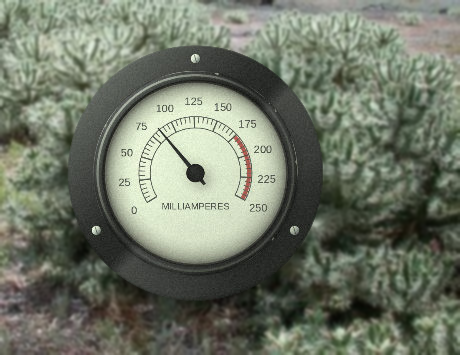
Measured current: 85 mA
